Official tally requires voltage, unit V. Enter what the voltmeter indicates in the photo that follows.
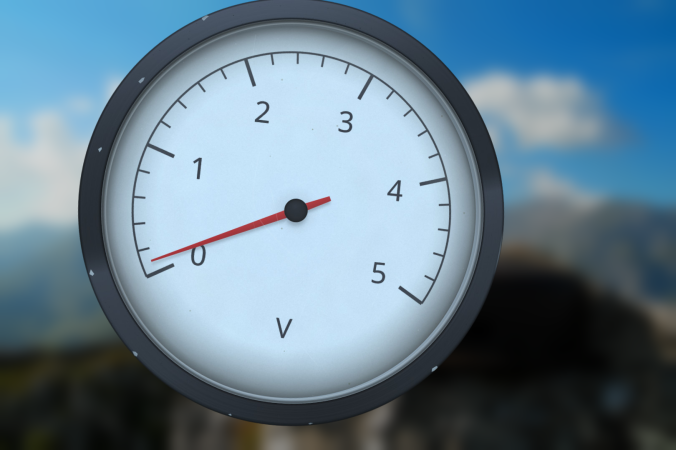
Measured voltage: 0.1 V
